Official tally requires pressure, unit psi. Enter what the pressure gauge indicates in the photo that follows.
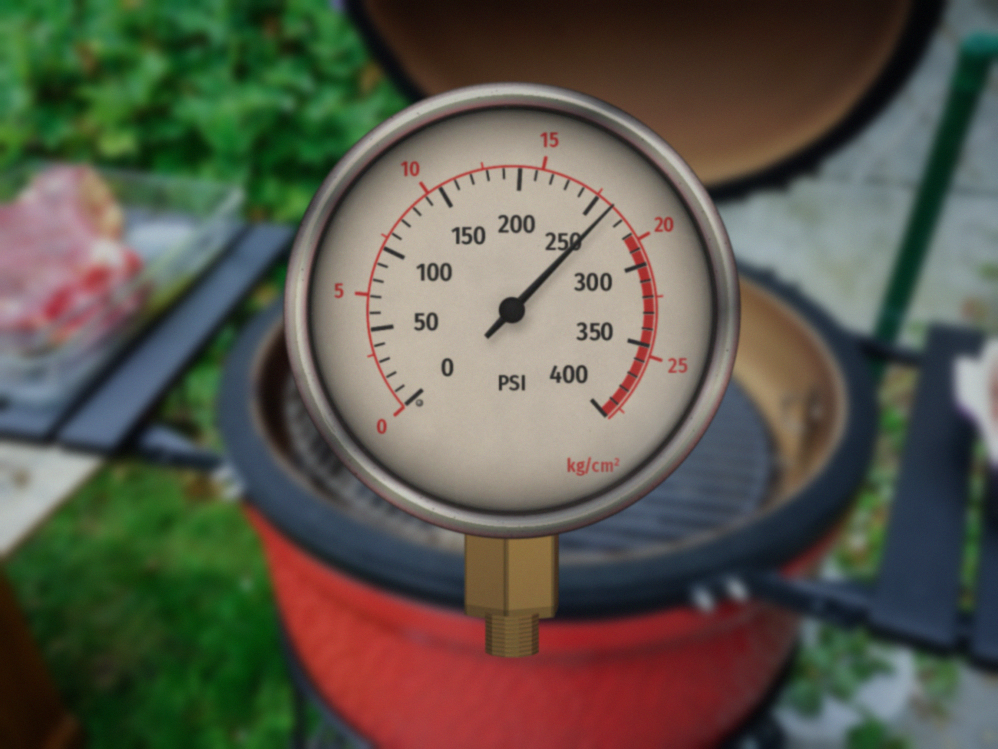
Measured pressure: 260 psi
